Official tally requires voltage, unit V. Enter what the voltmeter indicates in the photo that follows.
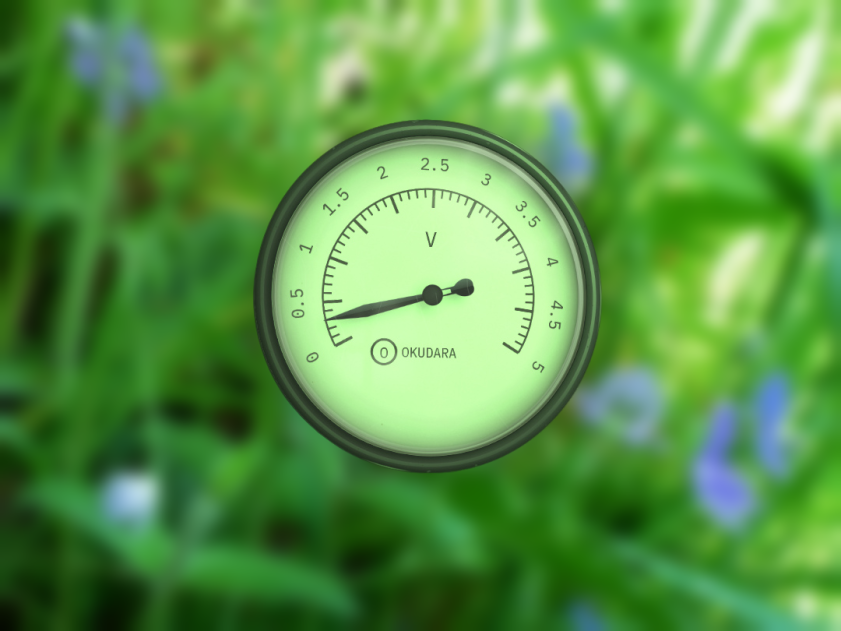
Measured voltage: 0.3 V
